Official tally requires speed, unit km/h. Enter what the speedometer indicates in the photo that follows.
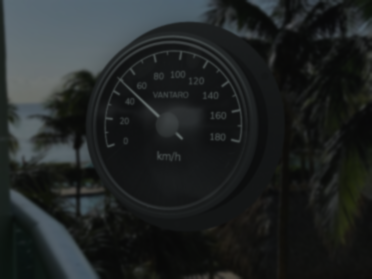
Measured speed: 50 km/h
